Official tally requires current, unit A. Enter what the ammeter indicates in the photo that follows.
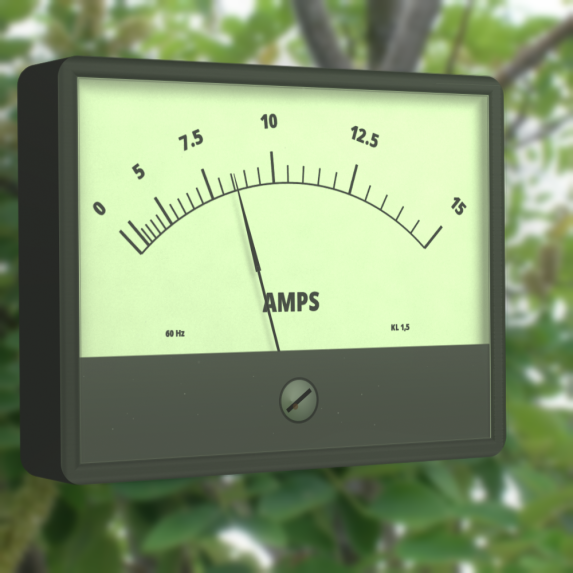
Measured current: 8.5 A
